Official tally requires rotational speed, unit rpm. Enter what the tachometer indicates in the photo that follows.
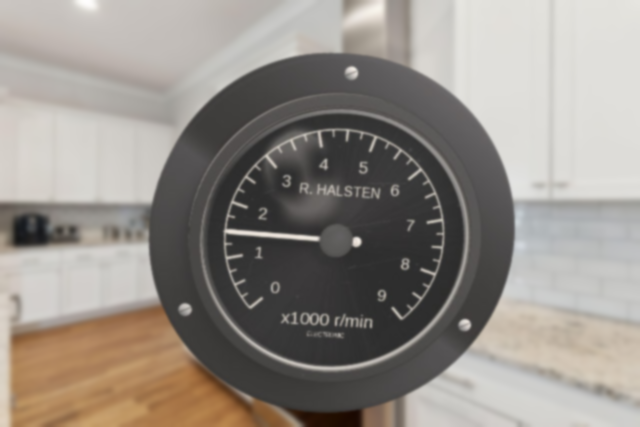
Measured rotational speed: 1500 rpm
